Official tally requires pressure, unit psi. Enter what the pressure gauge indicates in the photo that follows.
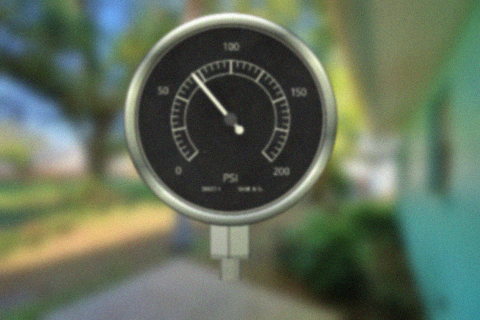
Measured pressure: 70 psi
